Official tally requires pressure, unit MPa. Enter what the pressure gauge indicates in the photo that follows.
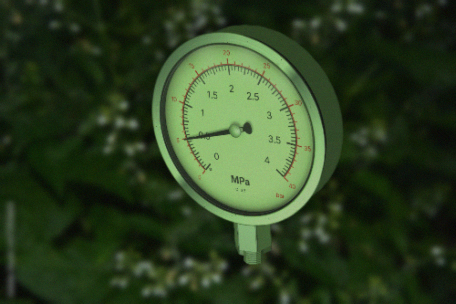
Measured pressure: 0.5 MPa
